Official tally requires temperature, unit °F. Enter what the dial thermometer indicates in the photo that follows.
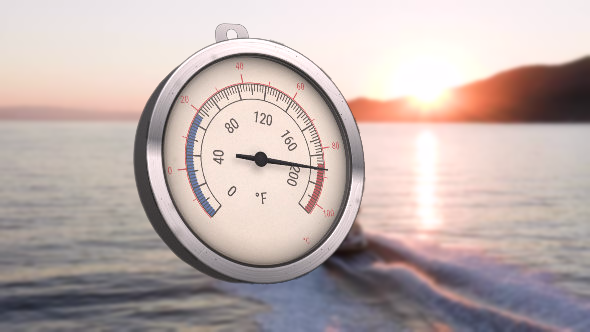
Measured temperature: 190 °F
